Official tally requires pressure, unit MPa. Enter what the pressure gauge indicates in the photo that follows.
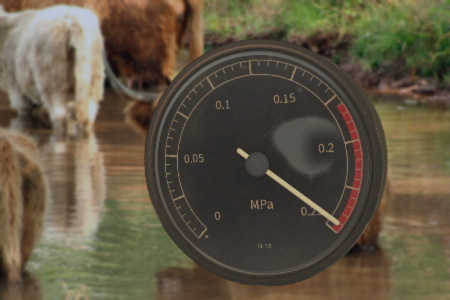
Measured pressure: 0.245 MPa
